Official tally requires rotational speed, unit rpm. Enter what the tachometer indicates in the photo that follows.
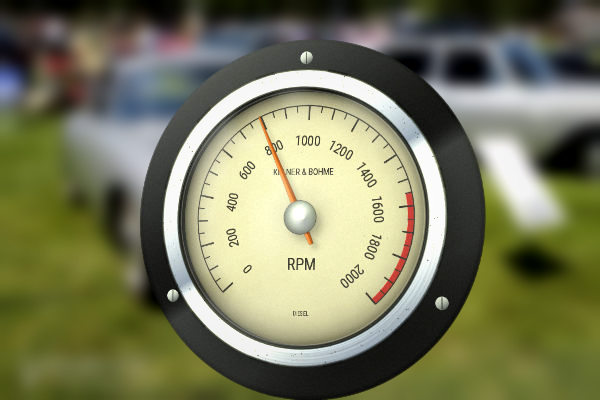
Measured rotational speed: 800 rpm
